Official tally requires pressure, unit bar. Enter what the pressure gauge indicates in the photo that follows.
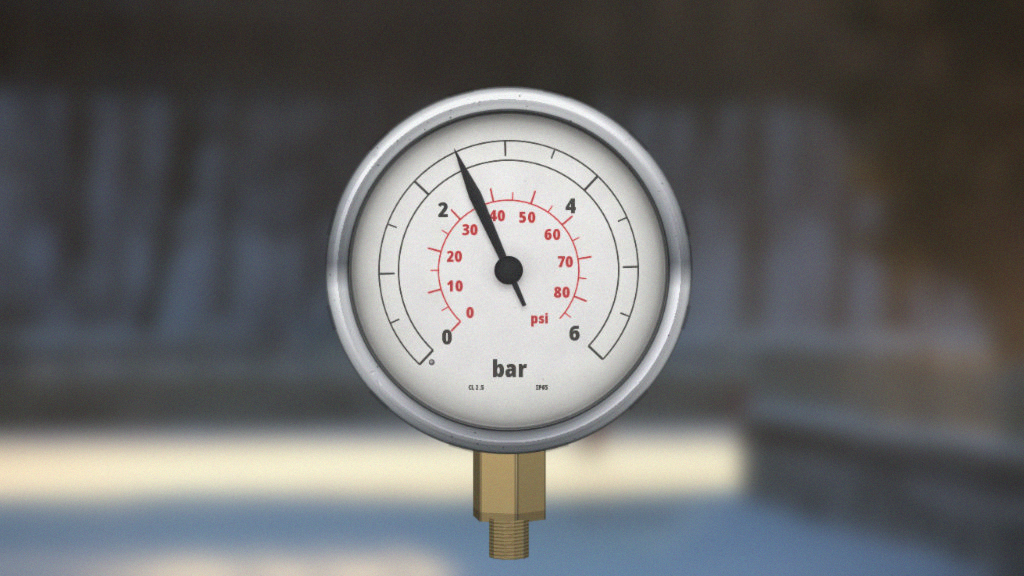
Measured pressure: 2.5 bar
